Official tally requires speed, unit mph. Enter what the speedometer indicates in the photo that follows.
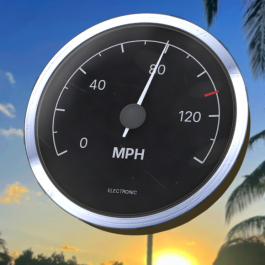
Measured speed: 80 mph
